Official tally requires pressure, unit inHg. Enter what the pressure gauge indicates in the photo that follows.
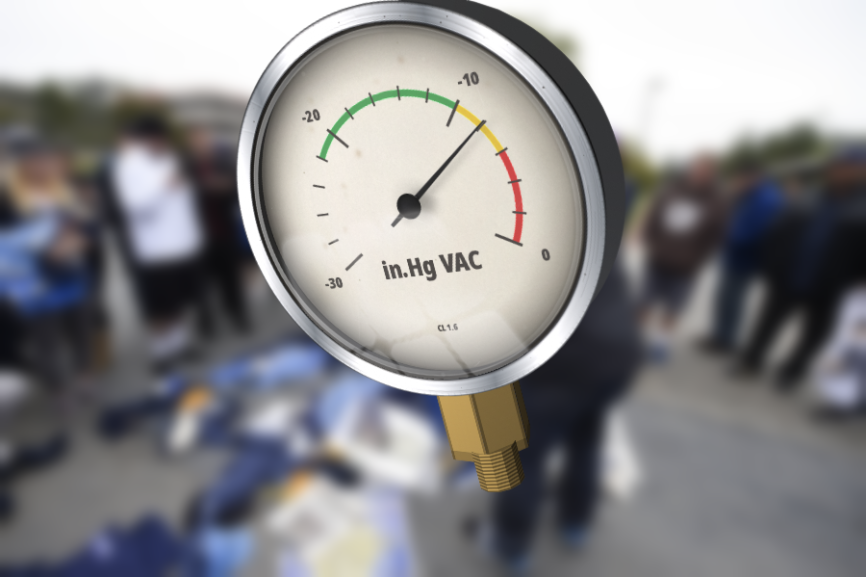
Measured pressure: -8 inHg
